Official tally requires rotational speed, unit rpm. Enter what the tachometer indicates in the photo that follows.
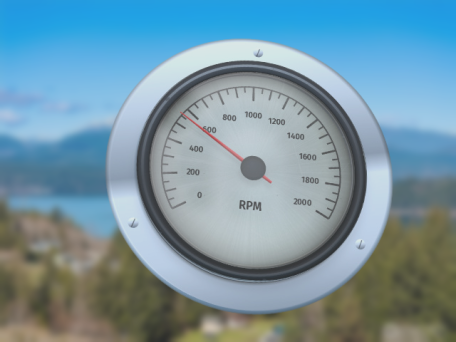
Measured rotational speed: 550 rpm
